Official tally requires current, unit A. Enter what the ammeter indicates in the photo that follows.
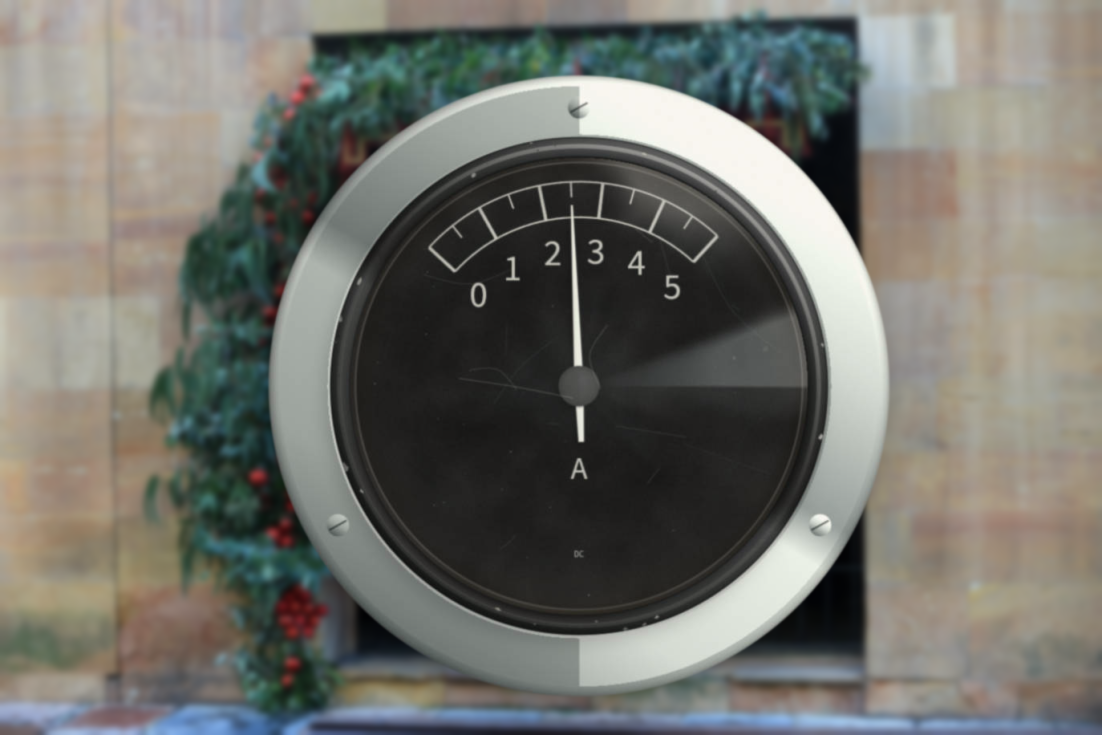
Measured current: 2.5 A
